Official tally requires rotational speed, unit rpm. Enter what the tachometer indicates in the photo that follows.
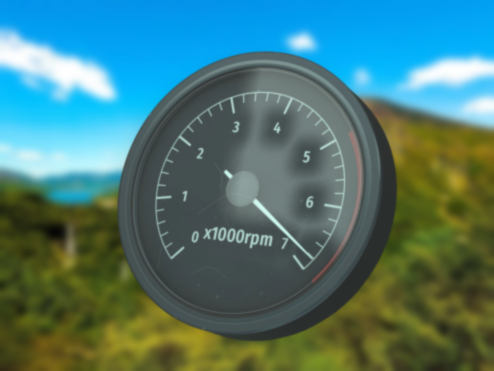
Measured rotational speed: 6800 rpm
